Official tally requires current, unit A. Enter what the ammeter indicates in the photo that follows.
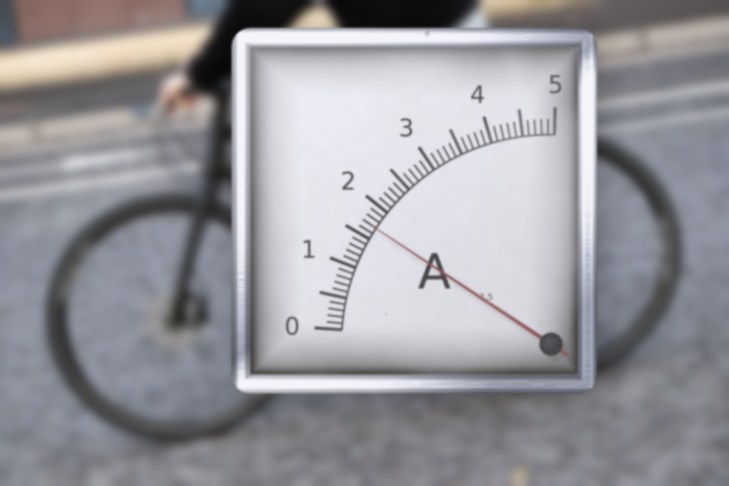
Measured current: 1.7 A
